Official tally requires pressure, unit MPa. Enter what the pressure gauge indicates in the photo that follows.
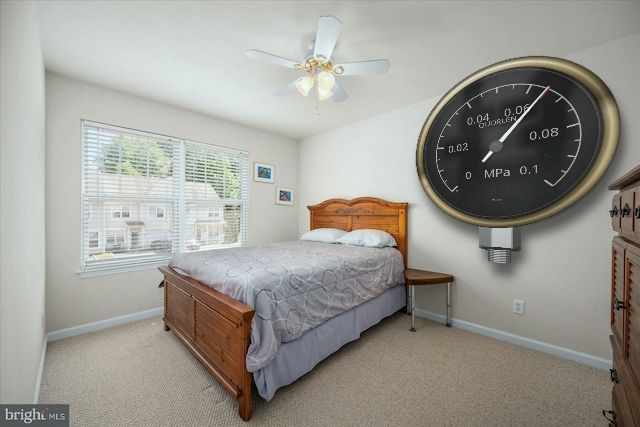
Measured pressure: 0.065 MPa
